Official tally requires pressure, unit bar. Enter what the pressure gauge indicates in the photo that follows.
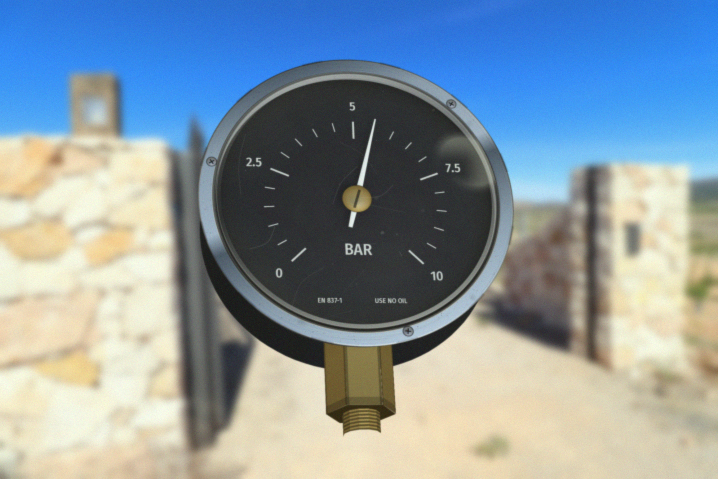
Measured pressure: 5.5 bar
